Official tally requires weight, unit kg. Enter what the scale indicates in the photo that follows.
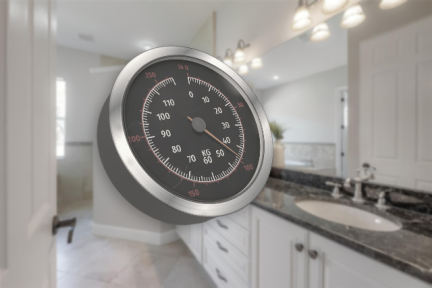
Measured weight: 45 kg
